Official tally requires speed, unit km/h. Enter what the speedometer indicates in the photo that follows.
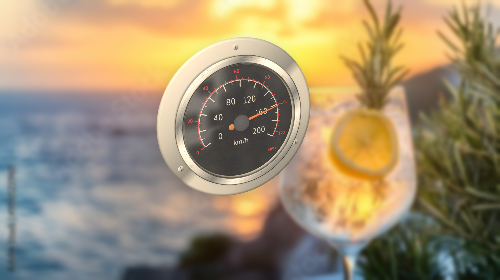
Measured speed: 160 km/h
